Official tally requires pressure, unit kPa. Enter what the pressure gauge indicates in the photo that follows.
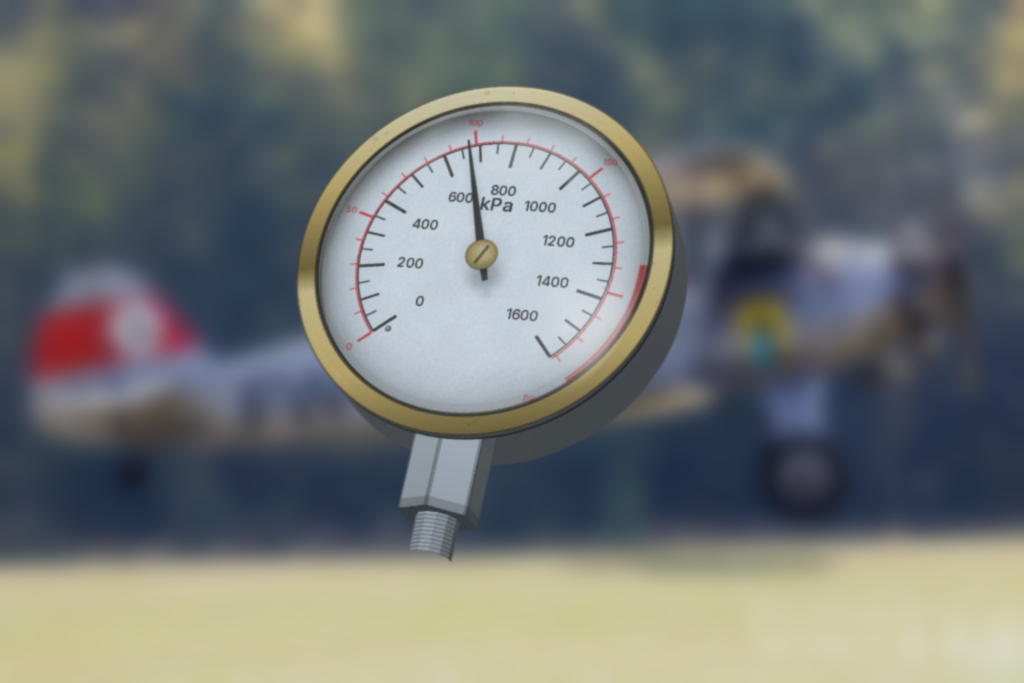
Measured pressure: 675 kPa
